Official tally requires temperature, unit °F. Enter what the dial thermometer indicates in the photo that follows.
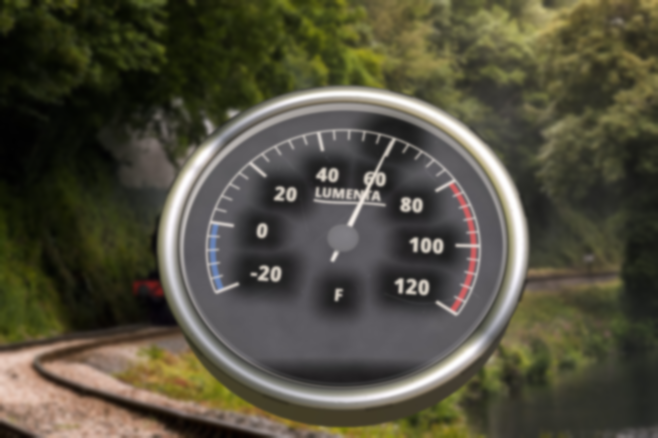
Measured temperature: 60 °F
